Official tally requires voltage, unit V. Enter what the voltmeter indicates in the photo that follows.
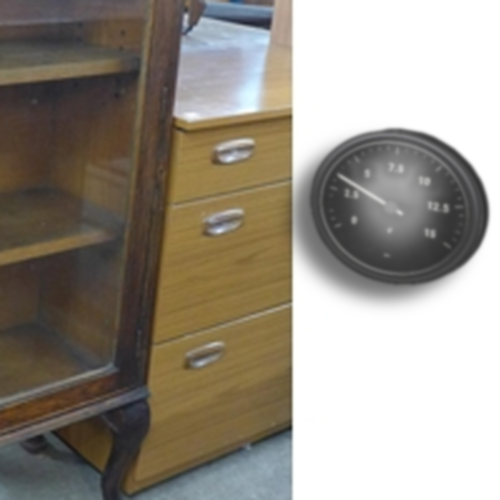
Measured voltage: 3.5 V
